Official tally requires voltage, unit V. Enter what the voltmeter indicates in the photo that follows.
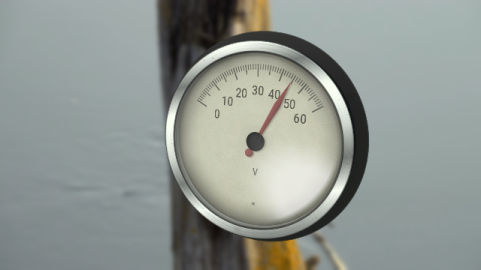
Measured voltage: 45 V
